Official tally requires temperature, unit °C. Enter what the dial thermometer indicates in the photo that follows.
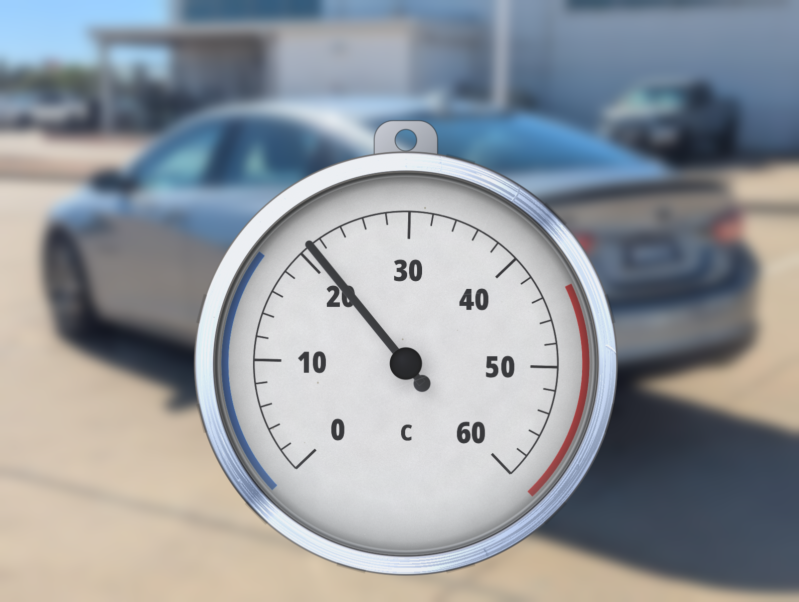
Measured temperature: 21 °C
